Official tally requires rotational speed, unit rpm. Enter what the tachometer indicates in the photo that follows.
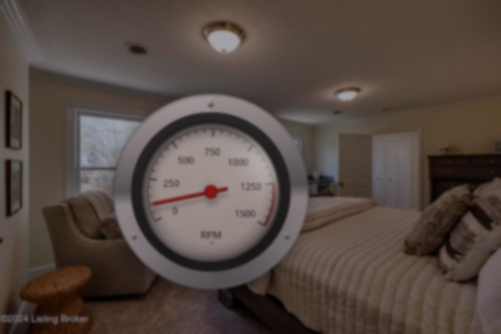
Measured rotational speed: 100 rpm
